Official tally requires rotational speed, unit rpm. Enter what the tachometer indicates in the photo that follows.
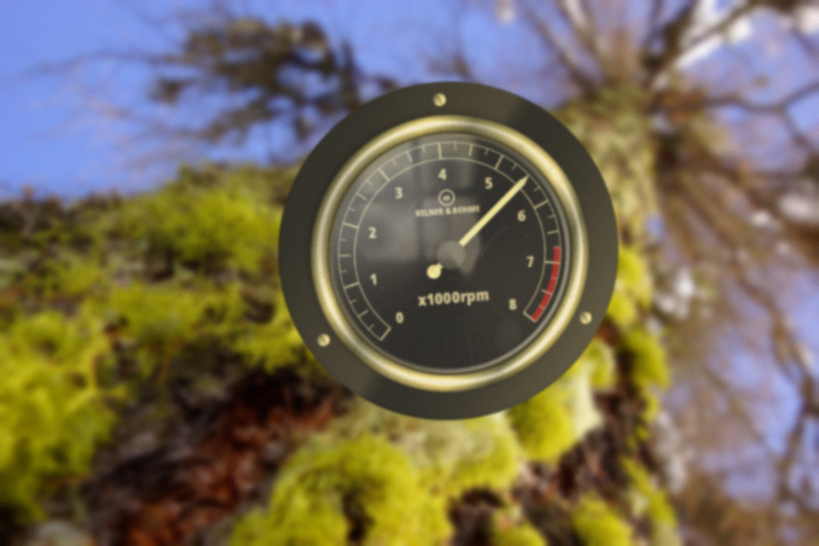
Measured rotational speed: 5500 rpm
